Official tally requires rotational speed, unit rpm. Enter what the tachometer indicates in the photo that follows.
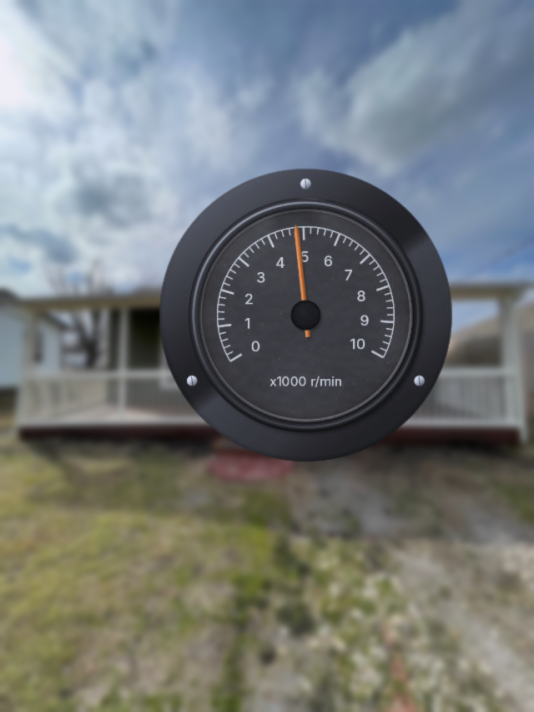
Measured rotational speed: 4800 rpm
